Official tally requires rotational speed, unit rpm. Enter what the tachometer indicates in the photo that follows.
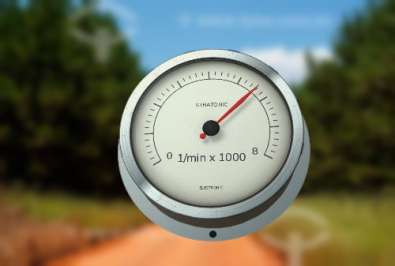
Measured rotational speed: 5600 rpm
